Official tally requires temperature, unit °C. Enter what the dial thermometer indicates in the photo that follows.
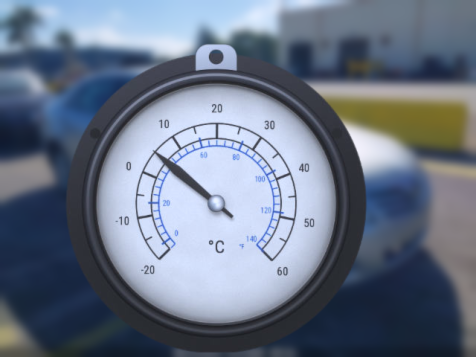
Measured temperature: 5 °C
